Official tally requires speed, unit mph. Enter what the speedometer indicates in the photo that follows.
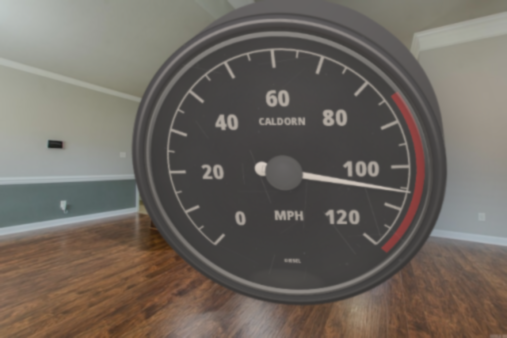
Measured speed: 105 mph
